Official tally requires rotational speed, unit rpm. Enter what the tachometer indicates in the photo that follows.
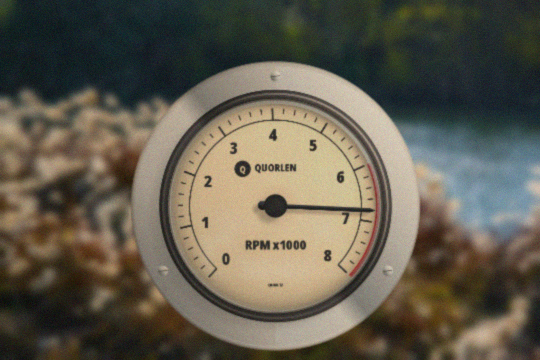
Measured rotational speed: 6800 rpm
